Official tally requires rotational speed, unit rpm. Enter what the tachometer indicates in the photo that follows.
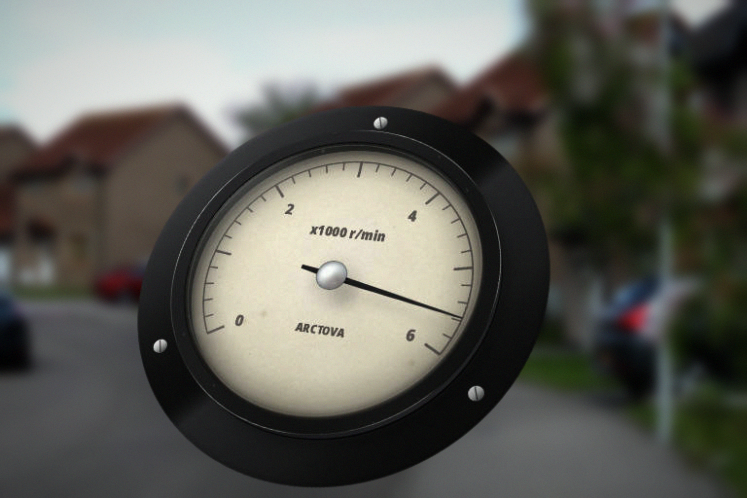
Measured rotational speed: 5600 rpm
